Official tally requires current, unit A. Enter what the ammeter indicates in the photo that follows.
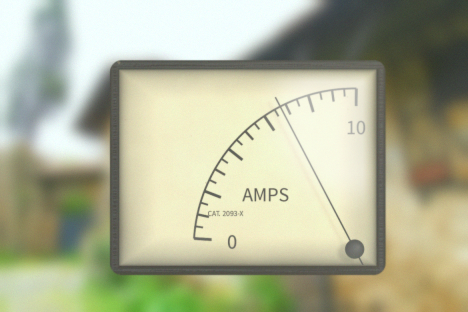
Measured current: 6.75 A
